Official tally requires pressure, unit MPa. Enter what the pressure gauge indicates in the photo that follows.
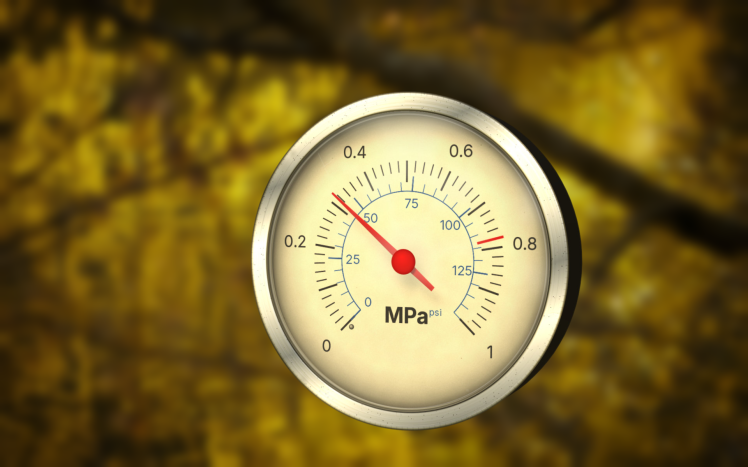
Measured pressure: 0.32 MPa
